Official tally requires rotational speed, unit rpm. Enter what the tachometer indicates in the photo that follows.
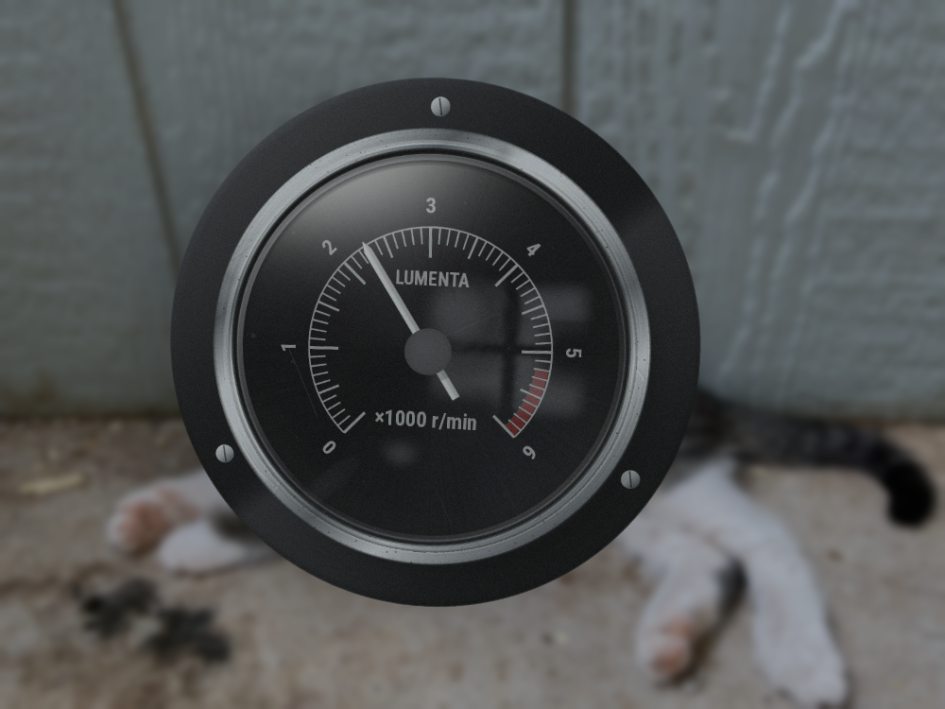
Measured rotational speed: 2300 rpm
